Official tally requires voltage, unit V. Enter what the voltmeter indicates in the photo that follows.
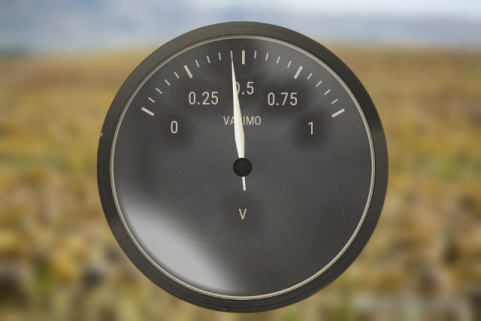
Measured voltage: 0.45 V
